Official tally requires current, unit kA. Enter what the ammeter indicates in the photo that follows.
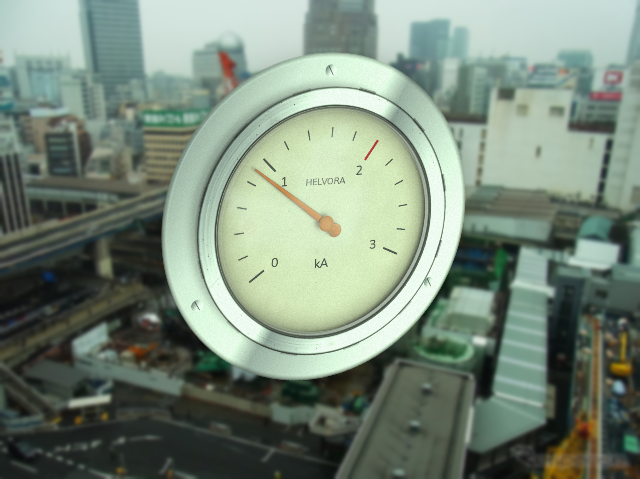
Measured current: 0.9 kA
